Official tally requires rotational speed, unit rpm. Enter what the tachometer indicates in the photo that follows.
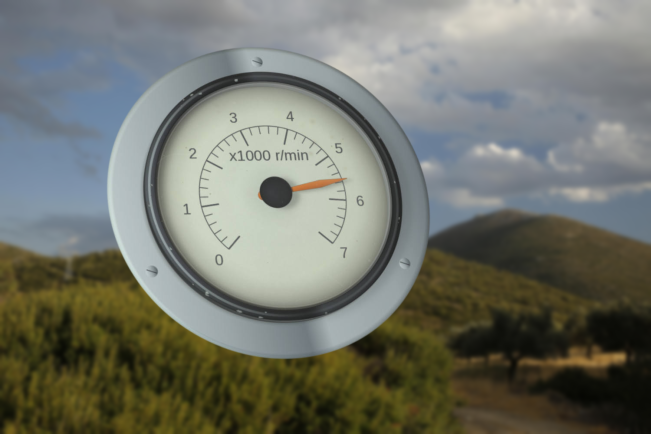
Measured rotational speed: 5600 rpm
